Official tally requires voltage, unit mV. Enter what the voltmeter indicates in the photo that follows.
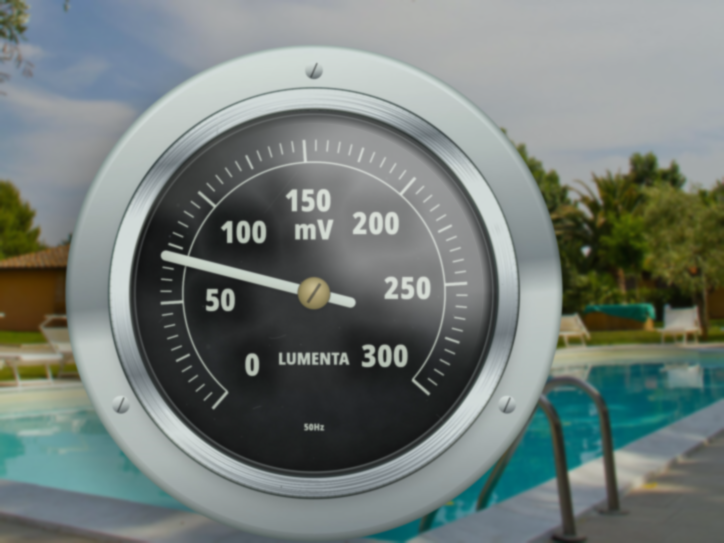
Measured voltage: 70 mV
